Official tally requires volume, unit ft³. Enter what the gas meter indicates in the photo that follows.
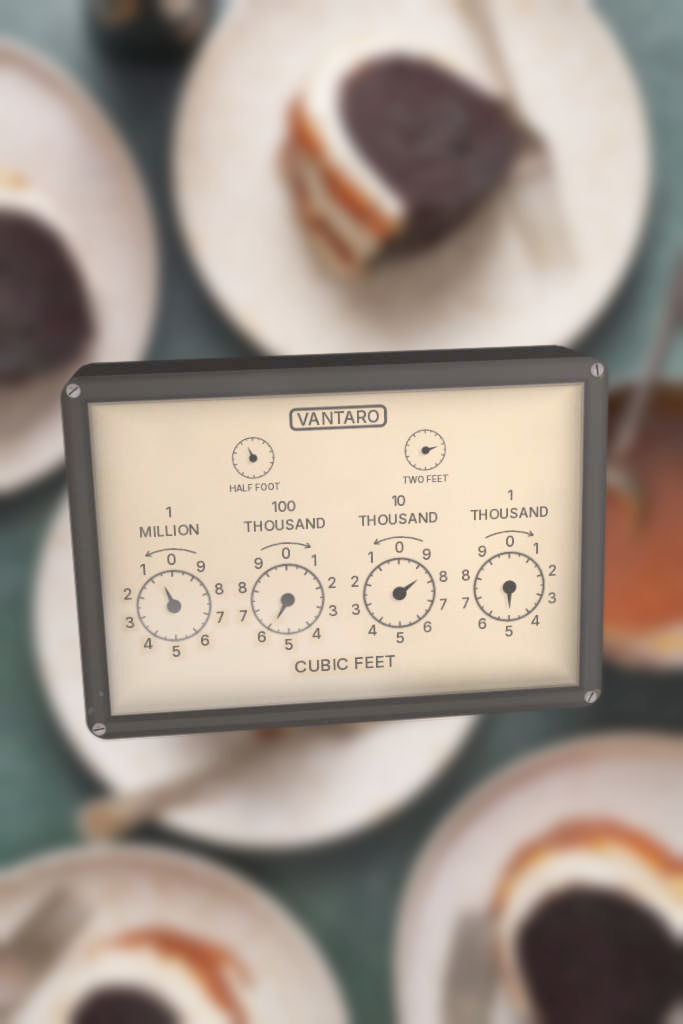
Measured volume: 58500 ft³
